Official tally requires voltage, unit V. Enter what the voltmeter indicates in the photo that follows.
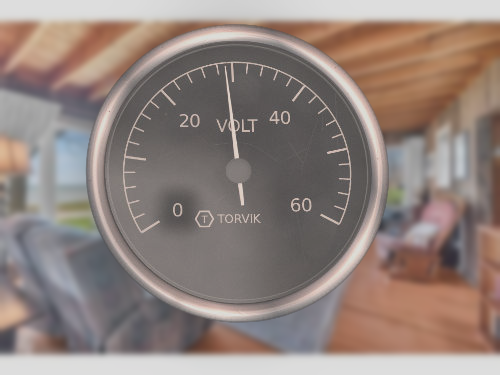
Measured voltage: 29 V
